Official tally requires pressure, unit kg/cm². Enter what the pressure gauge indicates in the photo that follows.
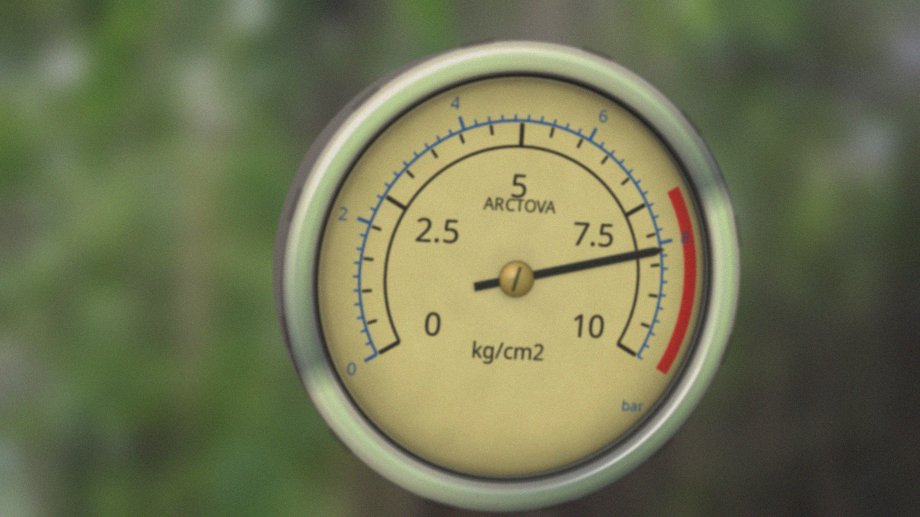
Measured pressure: 8.25 kg/cm²
